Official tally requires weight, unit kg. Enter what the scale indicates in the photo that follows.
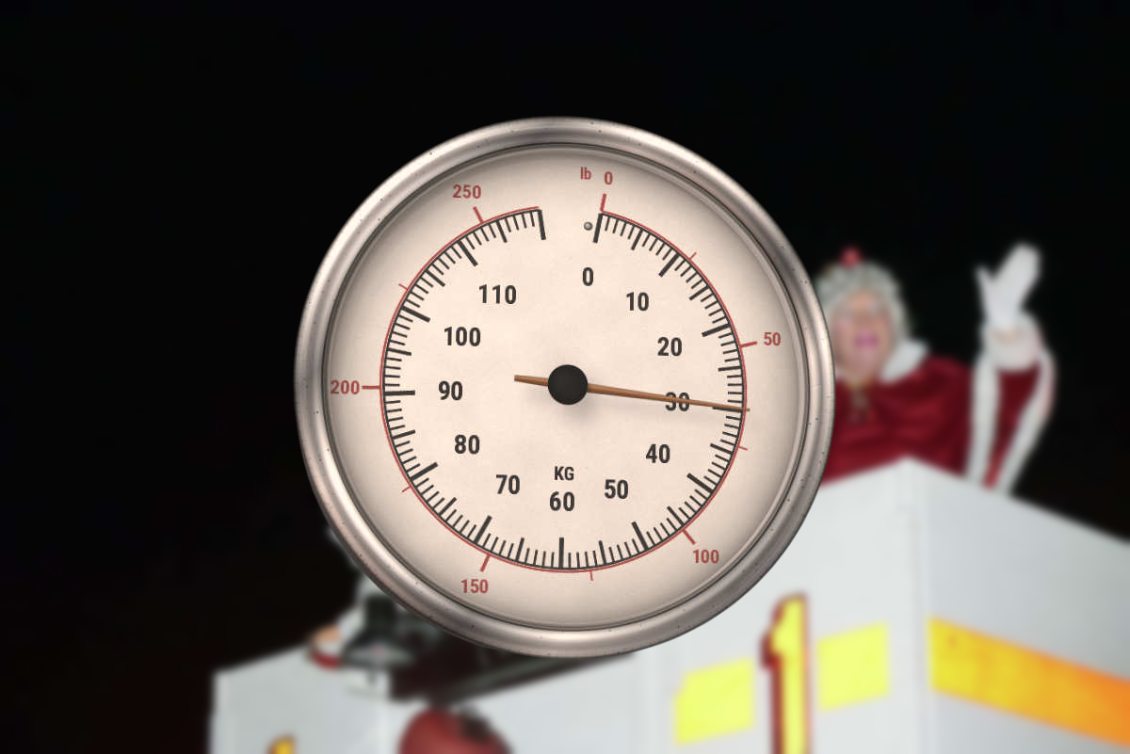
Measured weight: 30 kg
